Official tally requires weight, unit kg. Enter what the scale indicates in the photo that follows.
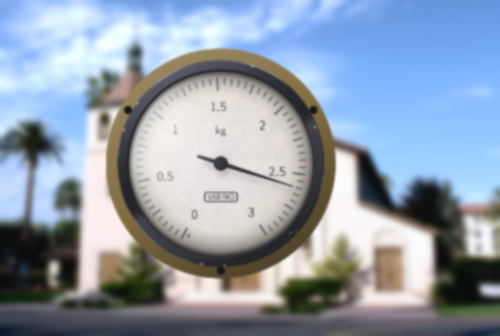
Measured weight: 2.6 kg
